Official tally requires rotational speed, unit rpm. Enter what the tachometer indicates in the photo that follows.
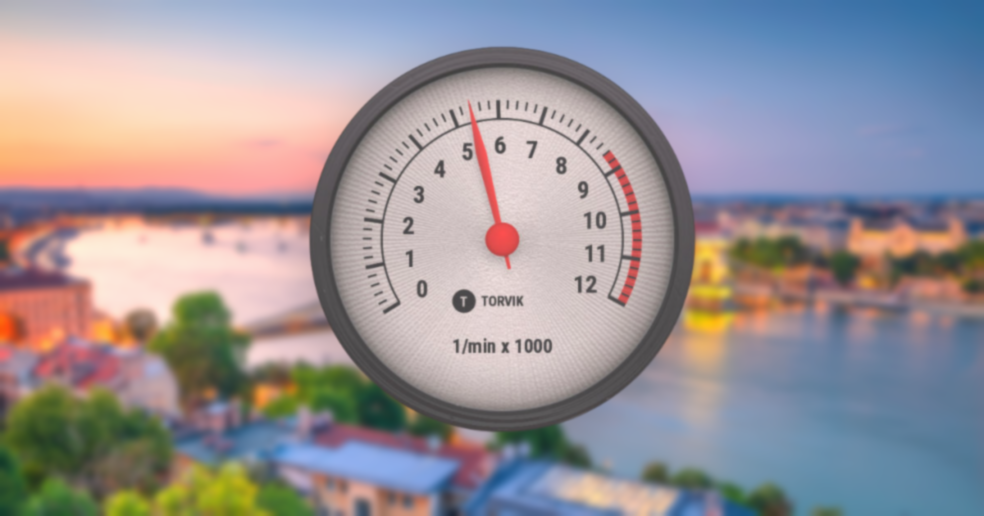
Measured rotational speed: 5400 rpm
